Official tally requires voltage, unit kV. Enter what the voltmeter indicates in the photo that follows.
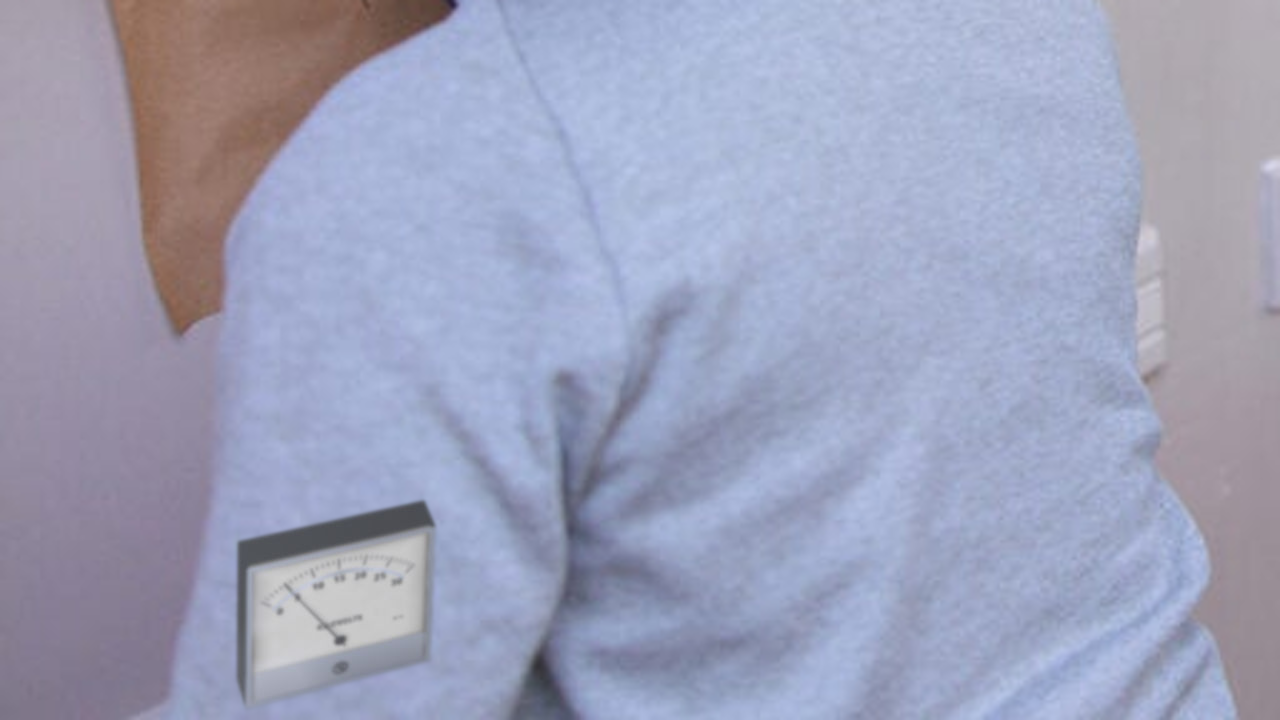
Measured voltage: 5 kV
